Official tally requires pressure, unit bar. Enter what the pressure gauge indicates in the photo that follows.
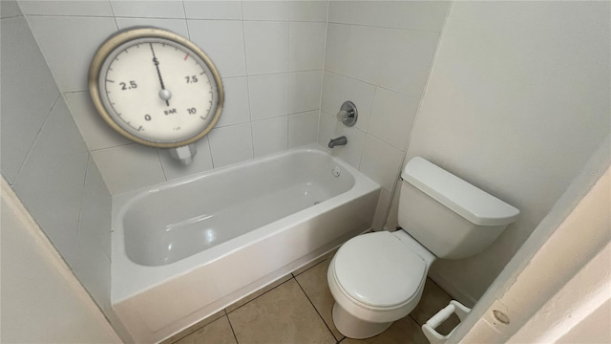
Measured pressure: 5 bar
